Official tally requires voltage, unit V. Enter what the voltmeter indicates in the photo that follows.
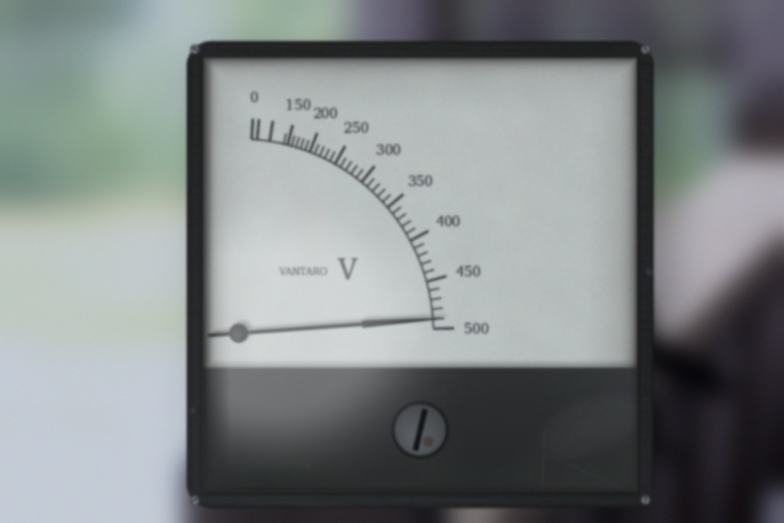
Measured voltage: 490 V
